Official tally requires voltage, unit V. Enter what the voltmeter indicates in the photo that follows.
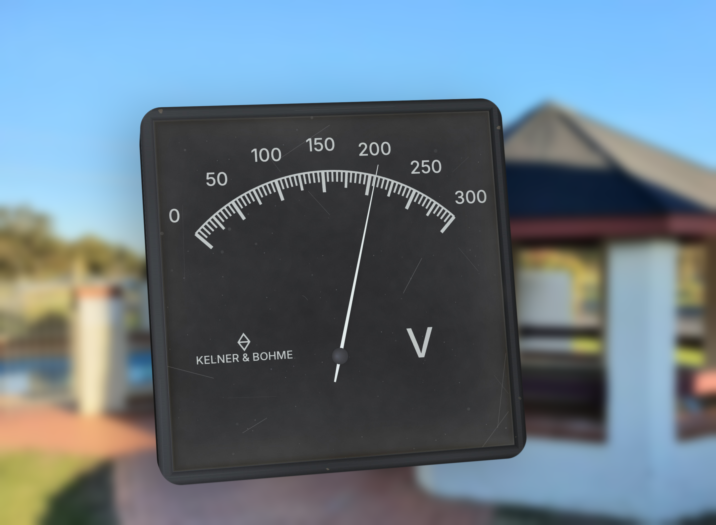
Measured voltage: 205 V
